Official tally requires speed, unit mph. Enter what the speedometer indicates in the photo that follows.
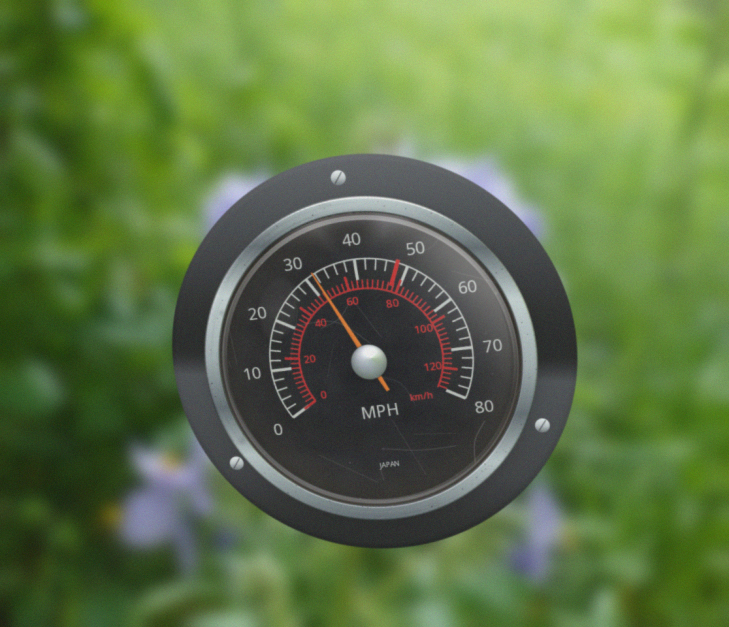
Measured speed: 32 mph
